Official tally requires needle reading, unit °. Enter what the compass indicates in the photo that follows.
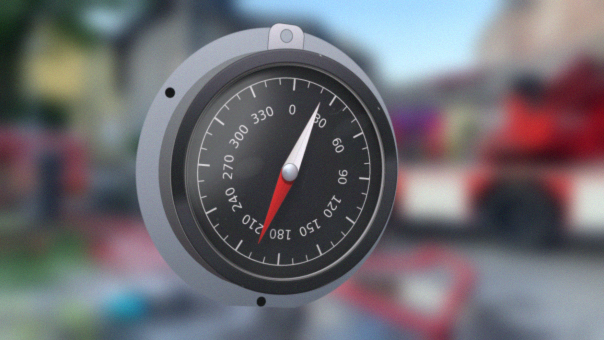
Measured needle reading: 200 °
